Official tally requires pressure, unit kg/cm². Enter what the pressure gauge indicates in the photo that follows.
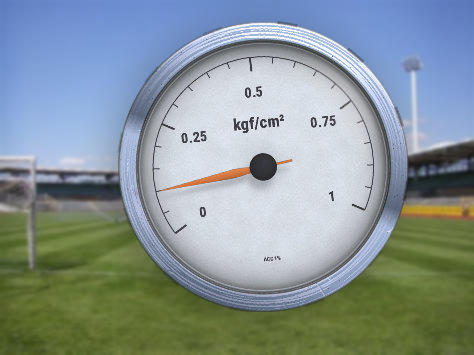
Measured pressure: 0.1 kg/cm²
